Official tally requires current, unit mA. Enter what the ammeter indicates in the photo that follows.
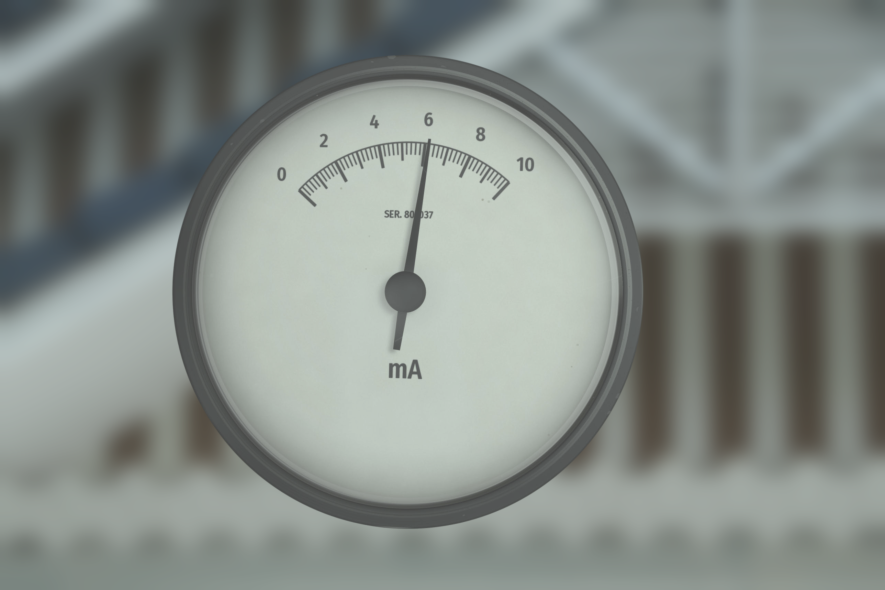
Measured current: 6.2 mA
